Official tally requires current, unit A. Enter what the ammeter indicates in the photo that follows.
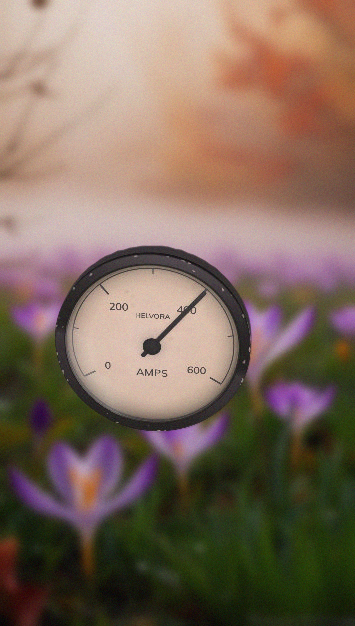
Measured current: 400 A
